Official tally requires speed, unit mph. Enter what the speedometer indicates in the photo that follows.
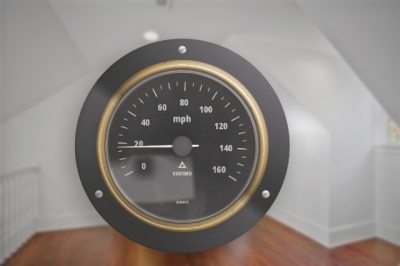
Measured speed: 17.5 mph
